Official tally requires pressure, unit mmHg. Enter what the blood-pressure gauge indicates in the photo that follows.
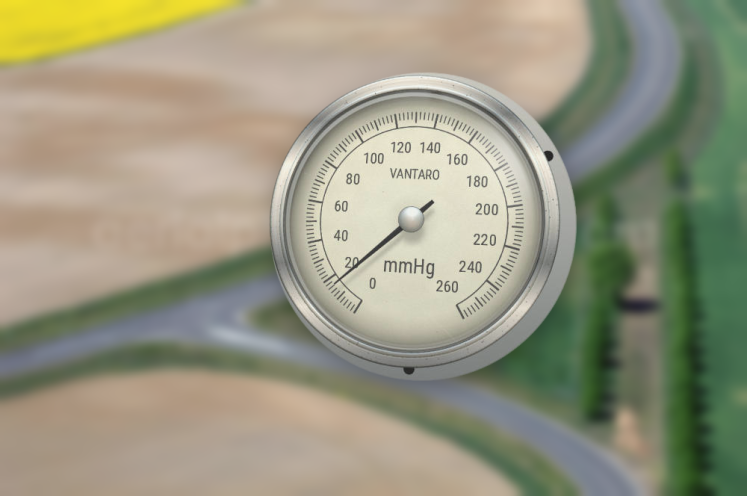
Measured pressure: 16 mmHg
